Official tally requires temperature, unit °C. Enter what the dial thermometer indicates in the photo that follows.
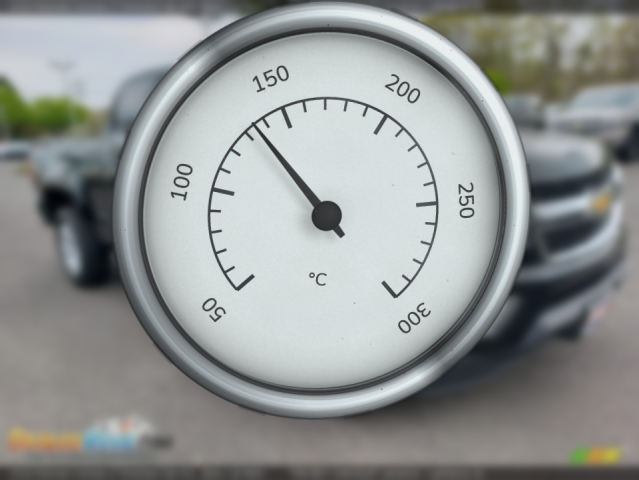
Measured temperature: 135 °C
